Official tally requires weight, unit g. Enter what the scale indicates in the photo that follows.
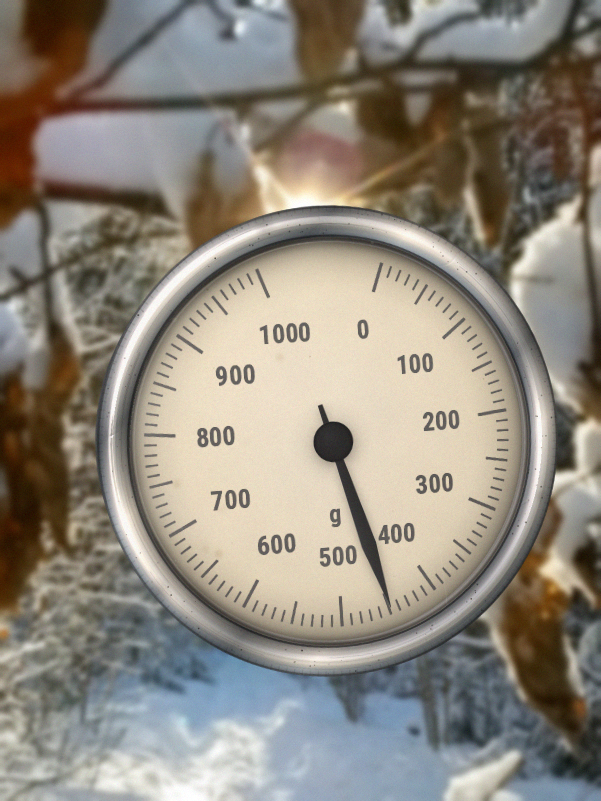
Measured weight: 450 g
